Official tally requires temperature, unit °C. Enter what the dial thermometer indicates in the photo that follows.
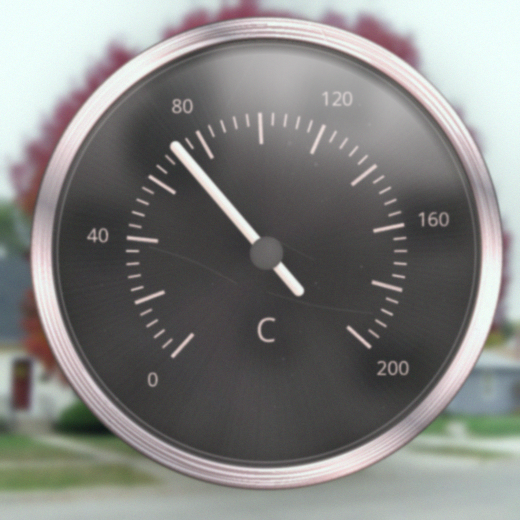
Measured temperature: 72 °C
